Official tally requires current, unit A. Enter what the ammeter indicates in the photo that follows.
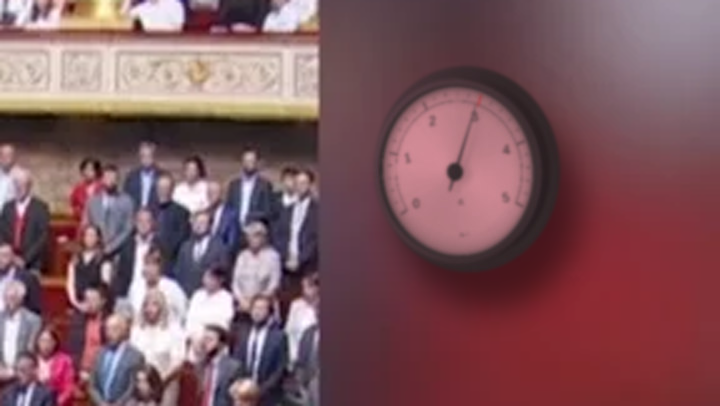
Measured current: 3 A
